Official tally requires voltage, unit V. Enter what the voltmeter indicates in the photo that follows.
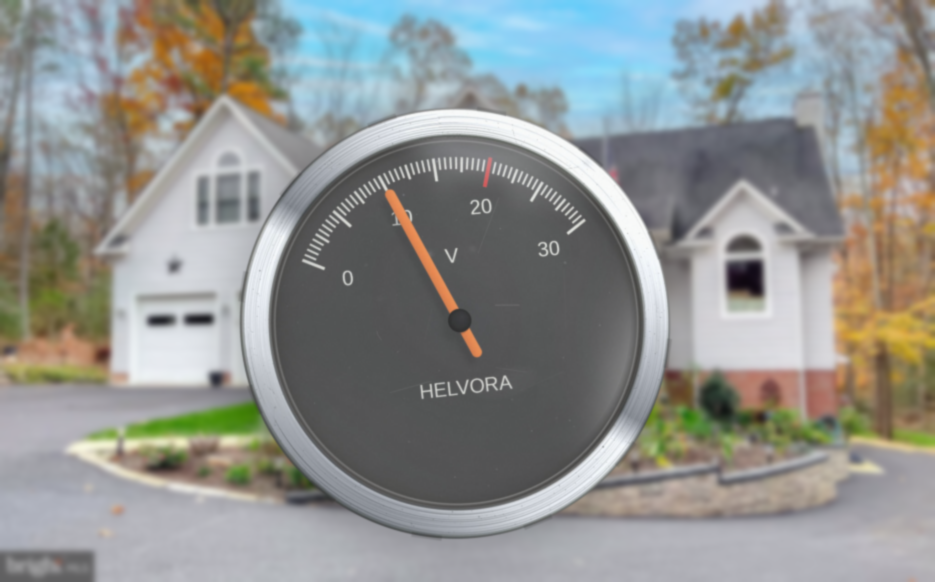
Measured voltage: 10 V
